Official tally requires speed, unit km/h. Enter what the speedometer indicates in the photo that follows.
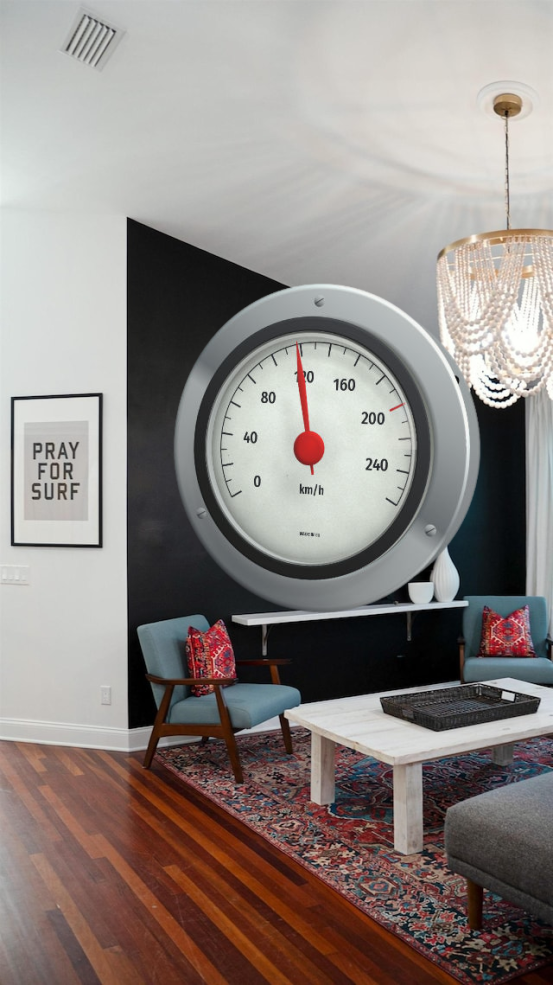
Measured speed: 120 km/h
